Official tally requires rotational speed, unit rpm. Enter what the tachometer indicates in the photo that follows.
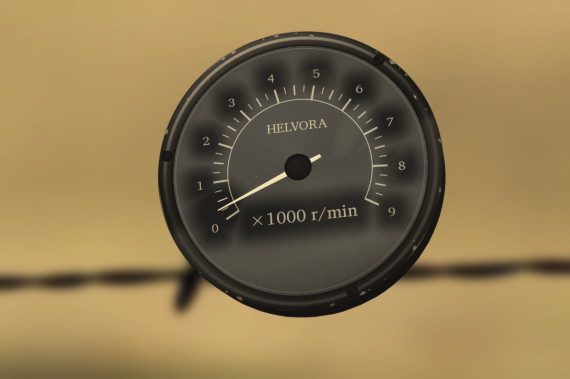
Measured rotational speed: 250 rpm
